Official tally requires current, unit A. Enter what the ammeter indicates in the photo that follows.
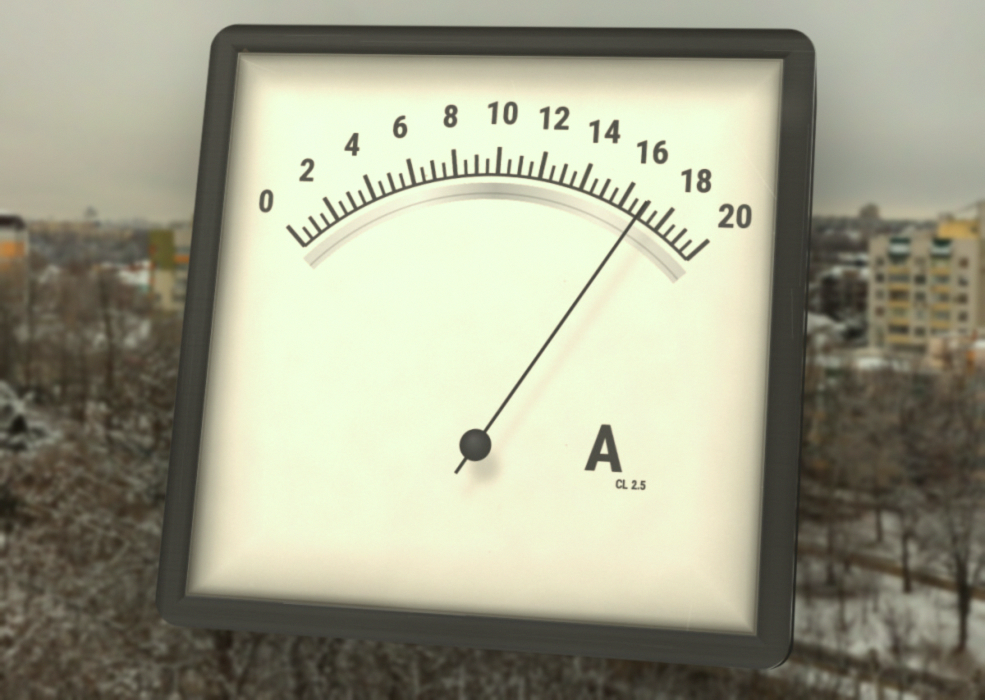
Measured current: 17 A
